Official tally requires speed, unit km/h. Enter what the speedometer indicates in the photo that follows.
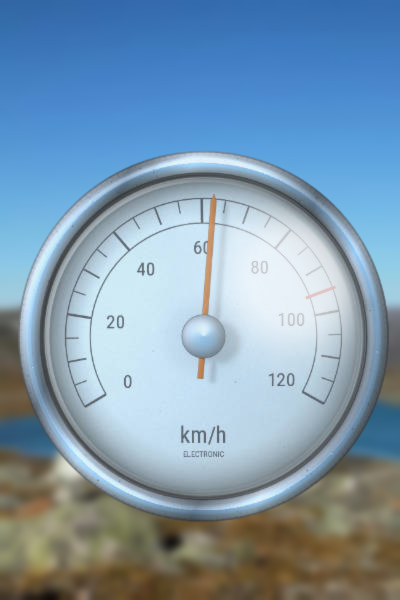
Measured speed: 62.5 km/h
